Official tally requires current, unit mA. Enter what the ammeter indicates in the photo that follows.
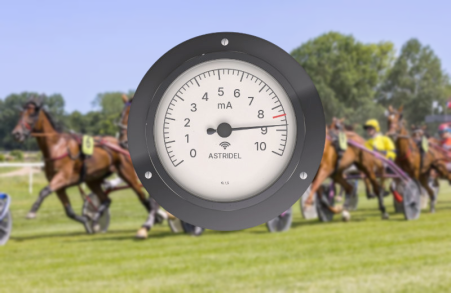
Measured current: 8.8 mA
